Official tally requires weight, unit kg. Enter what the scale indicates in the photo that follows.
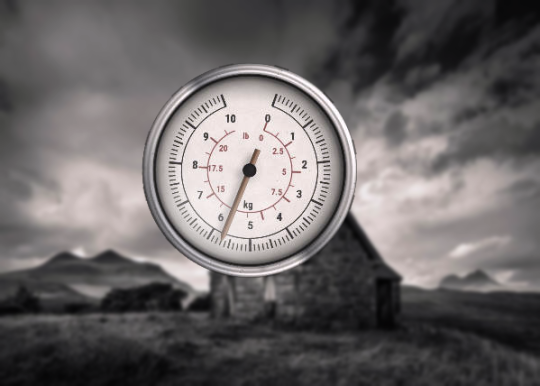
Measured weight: 5.7 kg
